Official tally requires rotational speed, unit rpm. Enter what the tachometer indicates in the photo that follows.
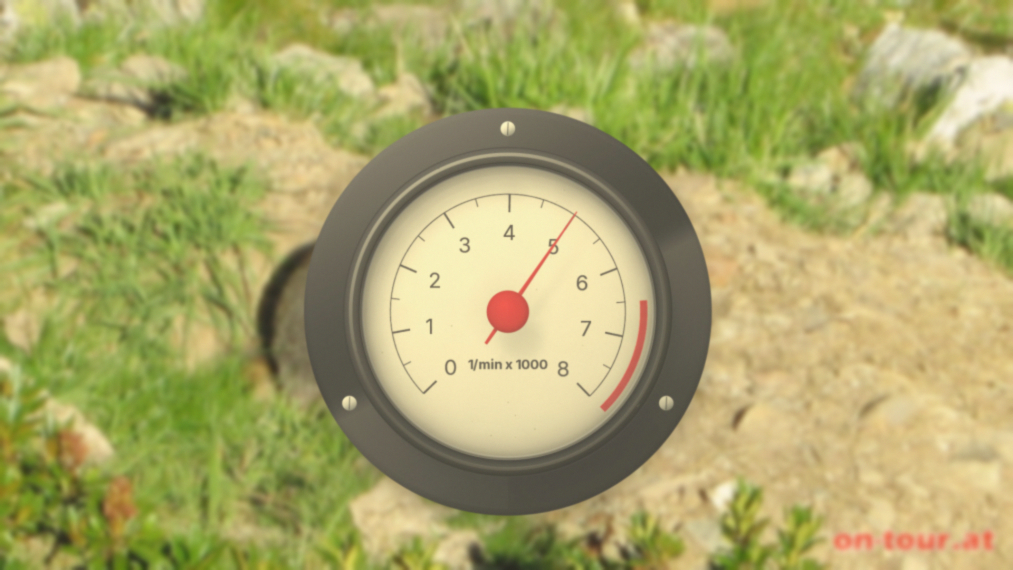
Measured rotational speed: 5000 rpm
